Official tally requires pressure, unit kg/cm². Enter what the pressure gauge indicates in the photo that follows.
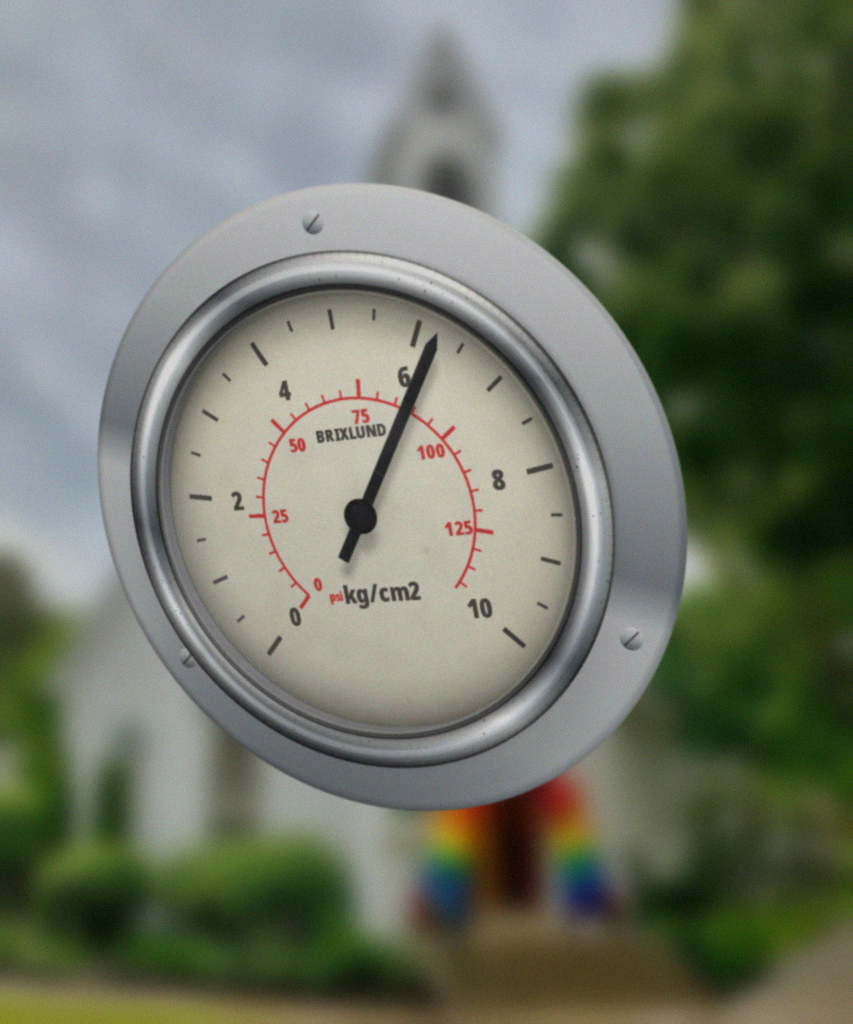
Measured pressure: 6.25 kg/cm²
